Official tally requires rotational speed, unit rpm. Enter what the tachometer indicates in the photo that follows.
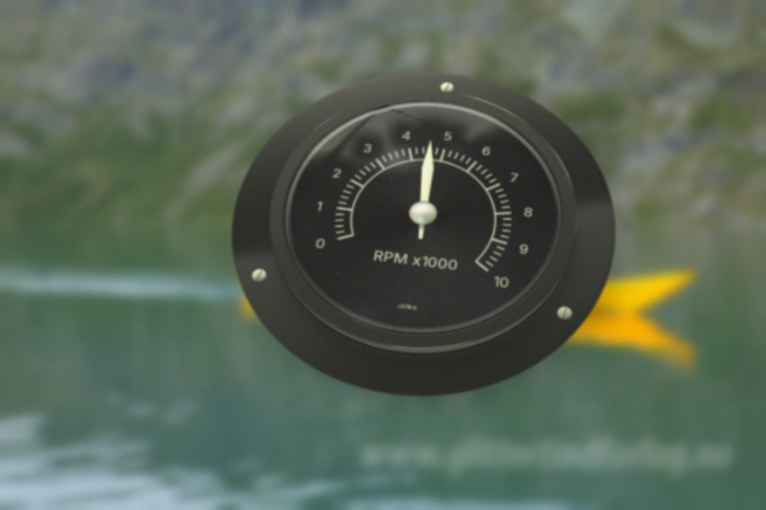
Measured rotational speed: 4600 rpm
